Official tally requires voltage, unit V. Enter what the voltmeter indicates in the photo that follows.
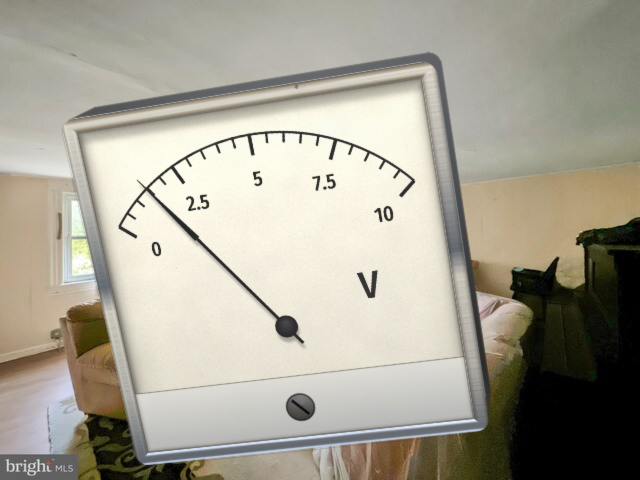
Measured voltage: 1.5 V
